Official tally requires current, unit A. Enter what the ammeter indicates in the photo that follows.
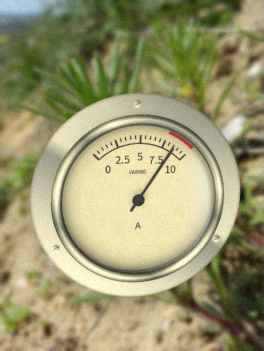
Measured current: 8.5 A
